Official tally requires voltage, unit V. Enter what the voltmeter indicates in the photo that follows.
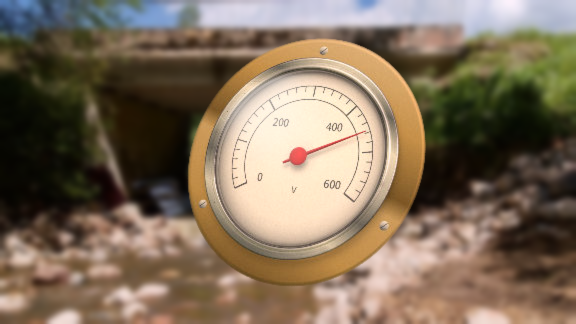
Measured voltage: 460 V
